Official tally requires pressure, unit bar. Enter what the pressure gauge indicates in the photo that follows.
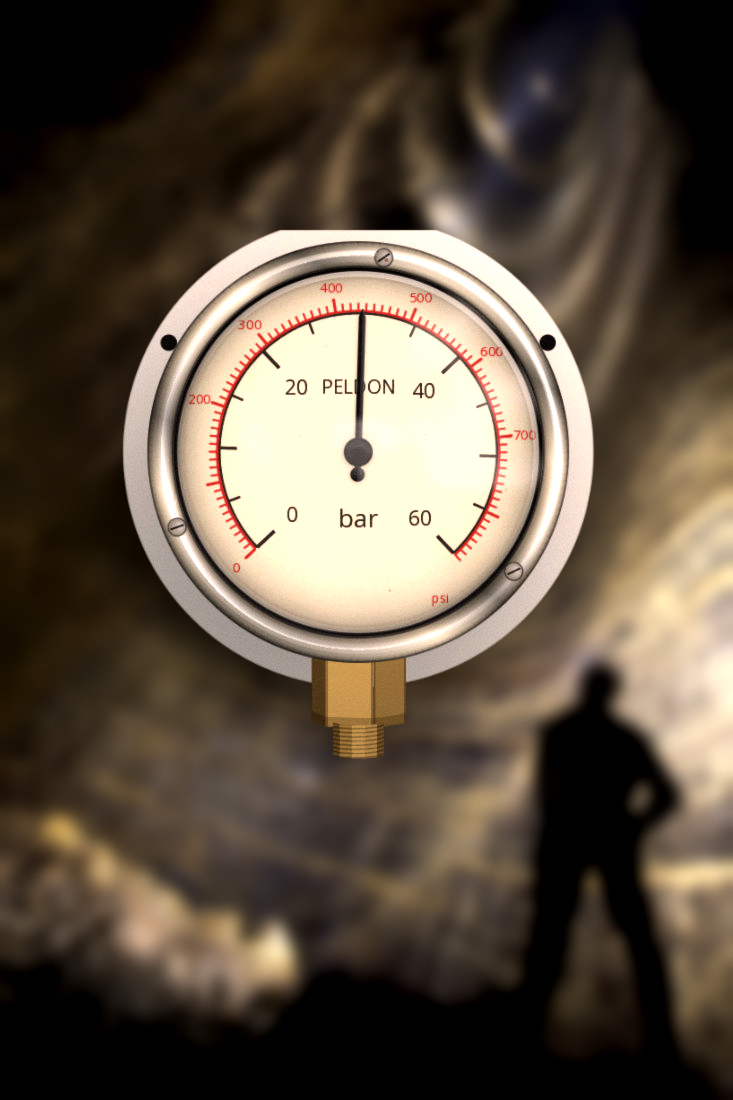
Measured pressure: 30 bar
